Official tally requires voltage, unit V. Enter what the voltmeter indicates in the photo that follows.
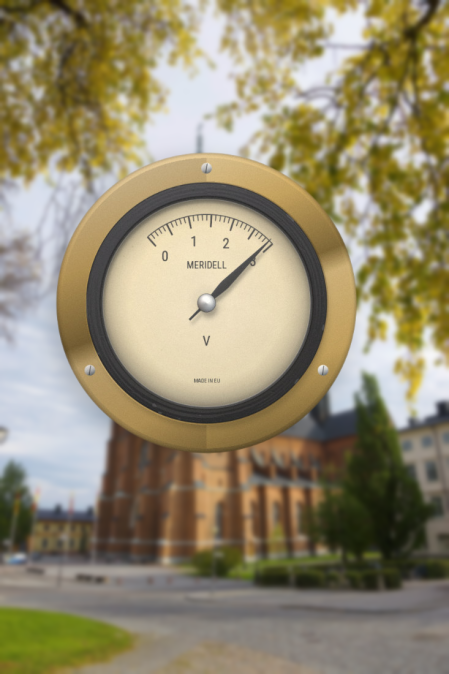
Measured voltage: 2.9 V
